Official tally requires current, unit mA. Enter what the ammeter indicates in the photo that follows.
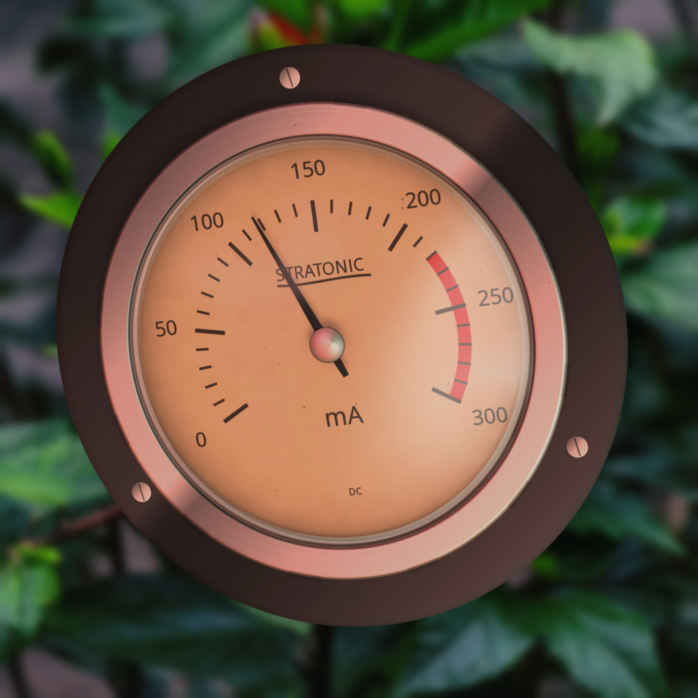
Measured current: 120 mA
